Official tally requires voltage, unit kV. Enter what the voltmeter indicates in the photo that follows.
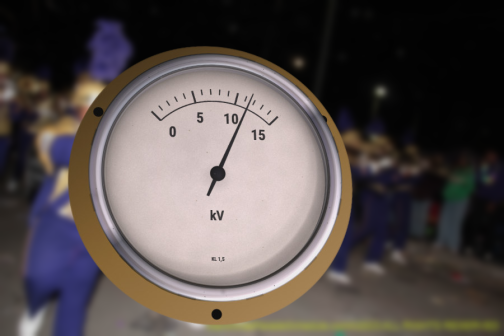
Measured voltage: 11.5 kV
